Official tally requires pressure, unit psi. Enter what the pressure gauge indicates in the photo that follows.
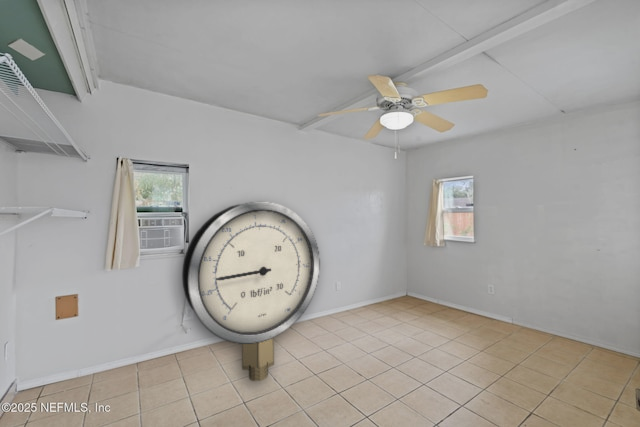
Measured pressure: 5 psi
